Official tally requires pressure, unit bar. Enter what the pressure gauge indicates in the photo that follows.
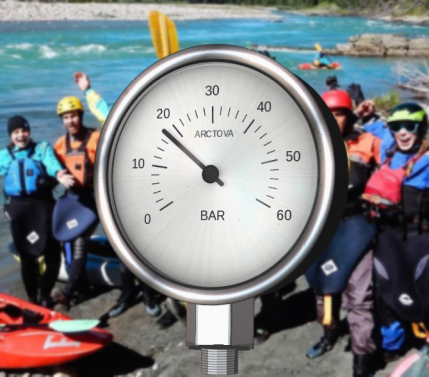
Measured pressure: 18 bar
